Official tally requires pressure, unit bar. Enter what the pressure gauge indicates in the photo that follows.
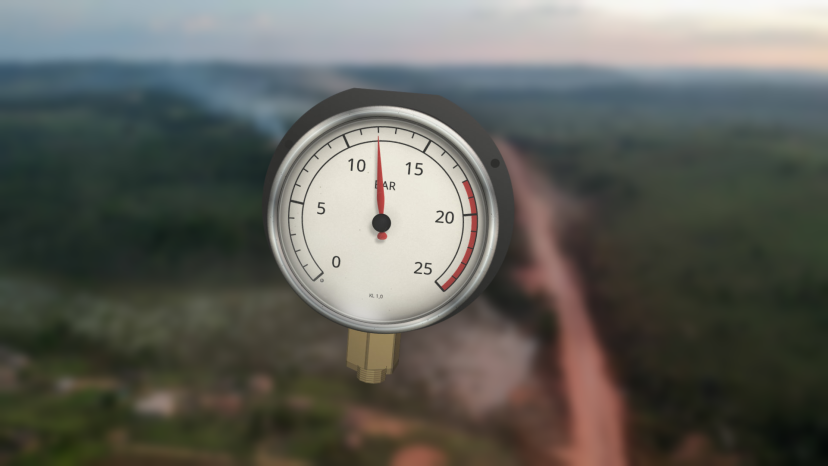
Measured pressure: 12 bar
